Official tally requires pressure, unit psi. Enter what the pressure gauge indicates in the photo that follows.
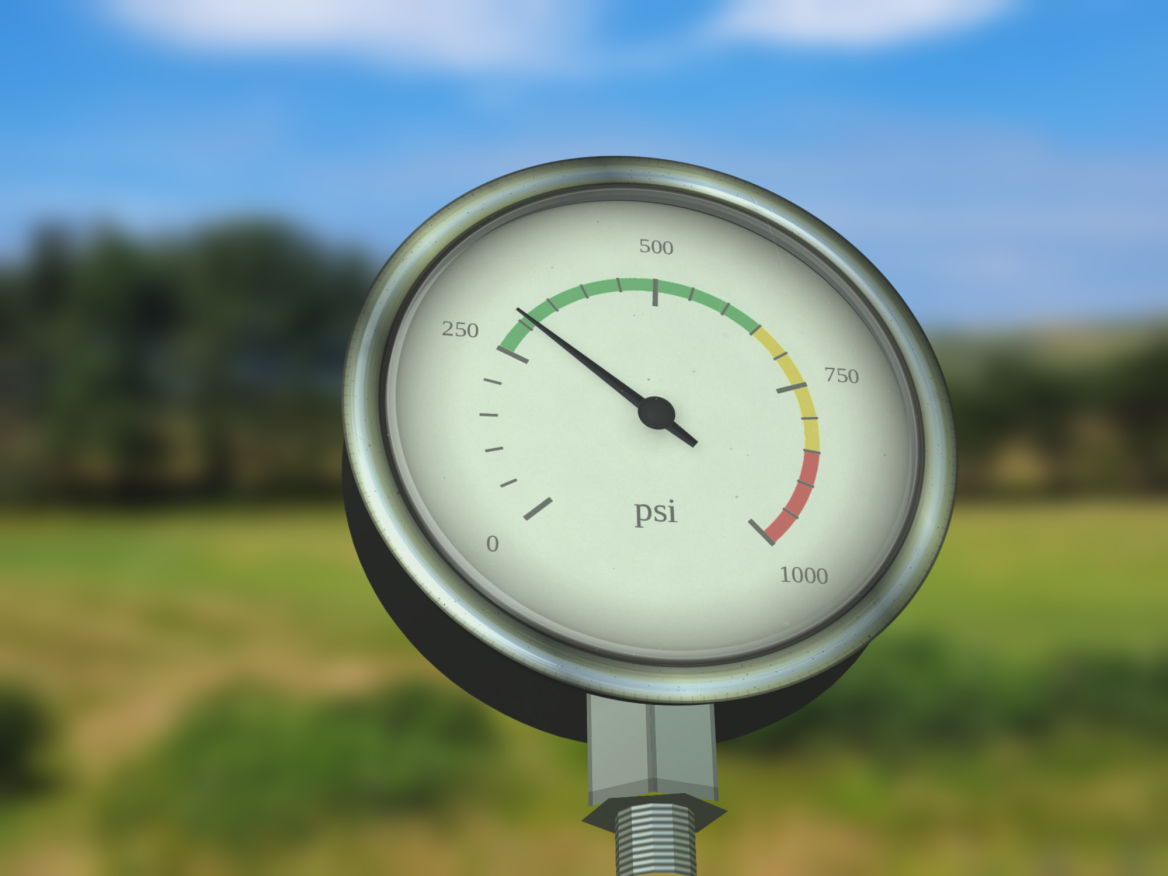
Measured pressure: 300 psi
